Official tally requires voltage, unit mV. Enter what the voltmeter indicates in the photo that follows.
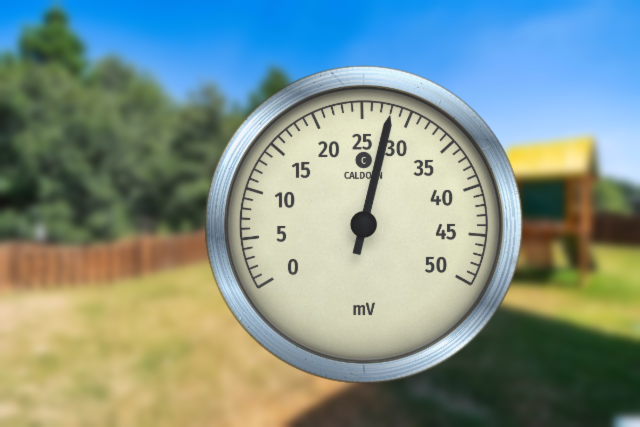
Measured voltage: 28 mV
